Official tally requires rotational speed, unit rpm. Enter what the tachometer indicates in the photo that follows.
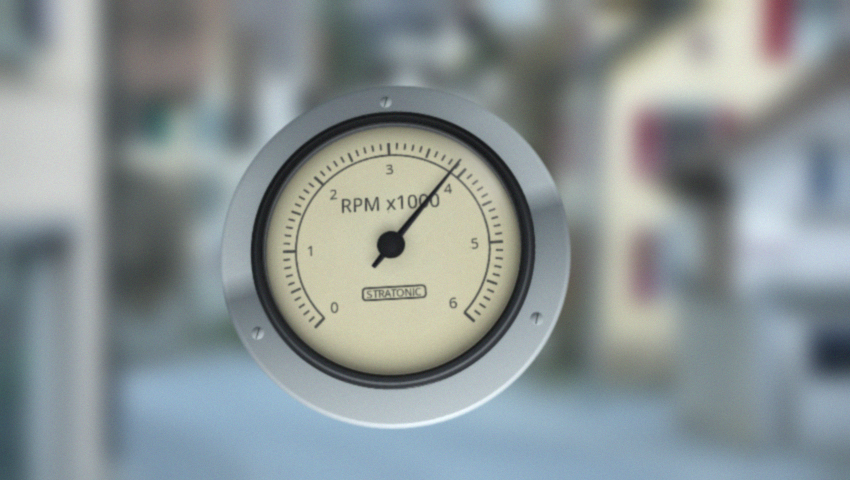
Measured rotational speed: 3900 rpm
